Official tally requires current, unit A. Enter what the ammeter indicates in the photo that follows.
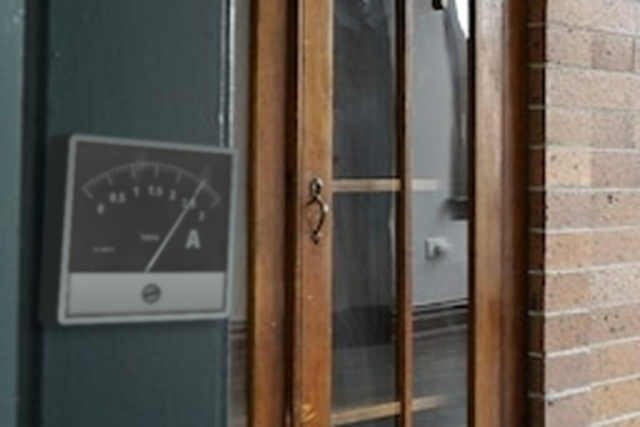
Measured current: 2.5 A
